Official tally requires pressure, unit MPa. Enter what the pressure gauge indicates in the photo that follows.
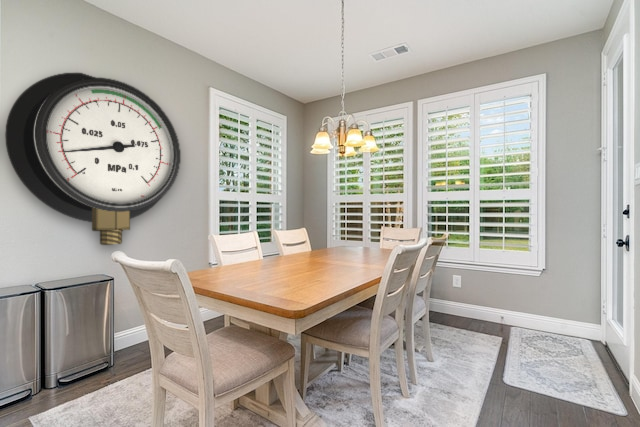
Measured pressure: 0.01 MPa
